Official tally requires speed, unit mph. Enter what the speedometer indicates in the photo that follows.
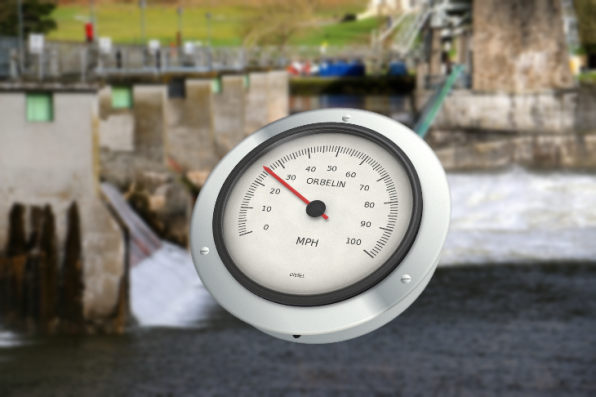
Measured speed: 25 mph
